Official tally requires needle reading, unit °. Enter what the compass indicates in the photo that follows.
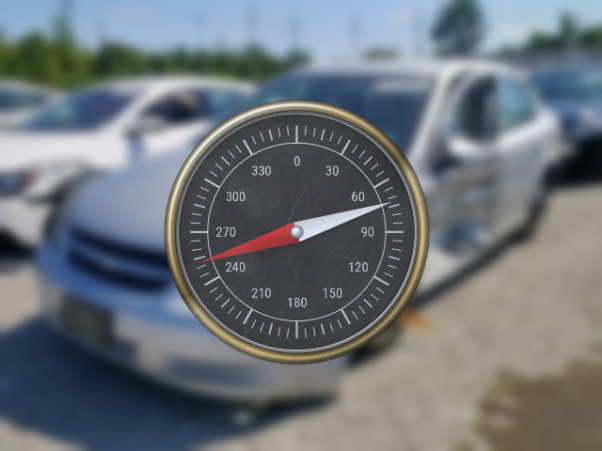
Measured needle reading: 252.5 °
